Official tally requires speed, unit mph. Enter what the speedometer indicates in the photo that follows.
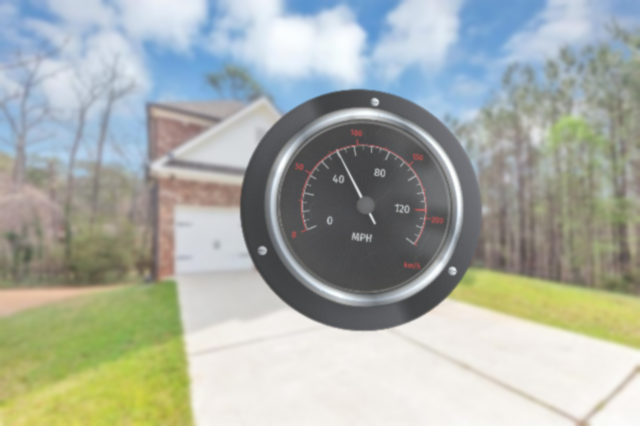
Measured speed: 50 mph
